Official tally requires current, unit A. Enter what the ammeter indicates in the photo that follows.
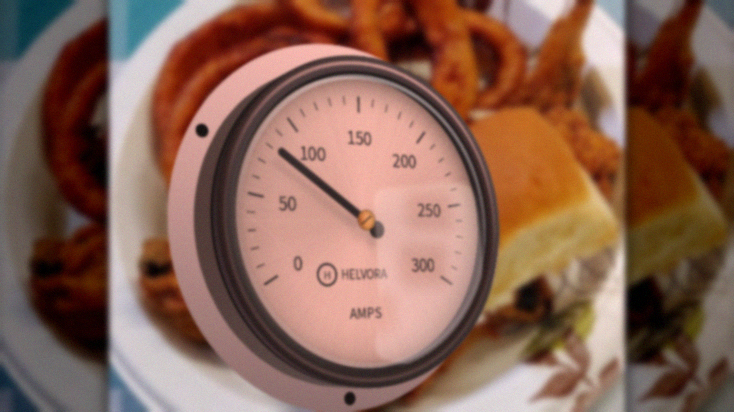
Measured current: 80 A
